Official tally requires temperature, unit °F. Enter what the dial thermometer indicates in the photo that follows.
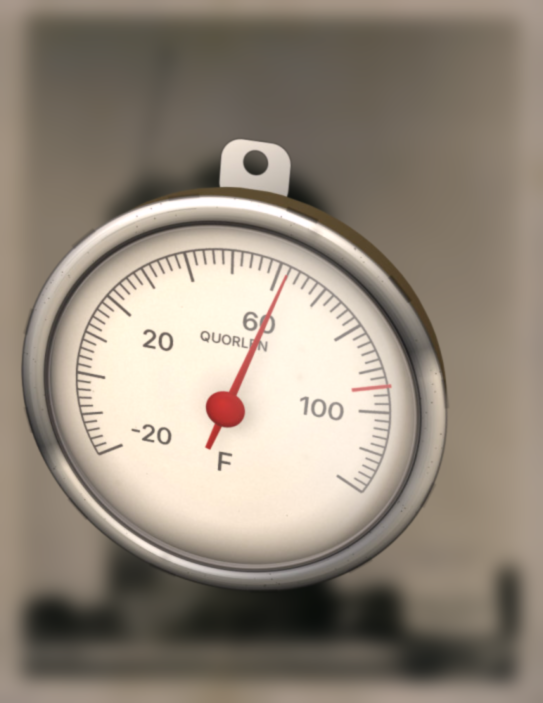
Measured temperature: 62 °F
